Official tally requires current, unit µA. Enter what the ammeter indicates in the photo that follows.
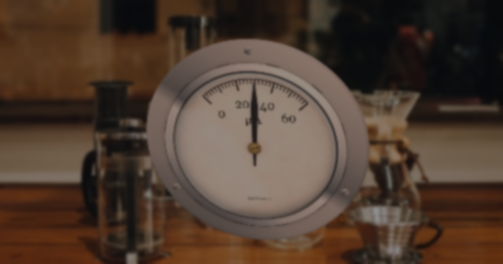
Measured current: 30 µA
